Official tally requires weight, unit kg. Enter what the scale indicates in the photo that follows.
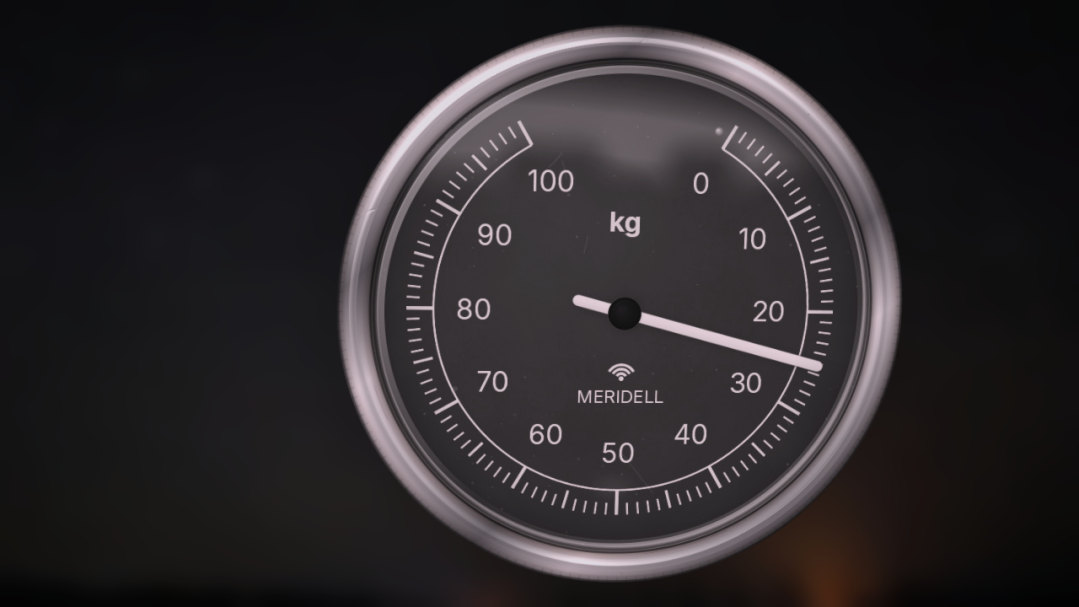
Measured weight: 25 kg
